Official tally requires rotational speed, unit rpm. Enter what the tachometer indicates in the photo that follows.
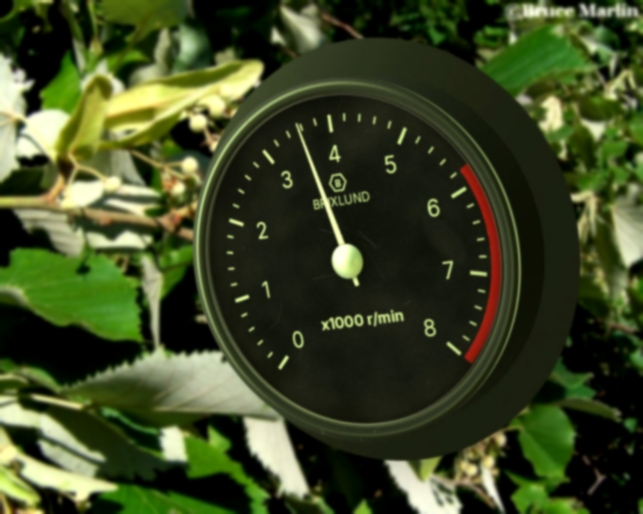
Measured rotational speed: 3600 rpm
